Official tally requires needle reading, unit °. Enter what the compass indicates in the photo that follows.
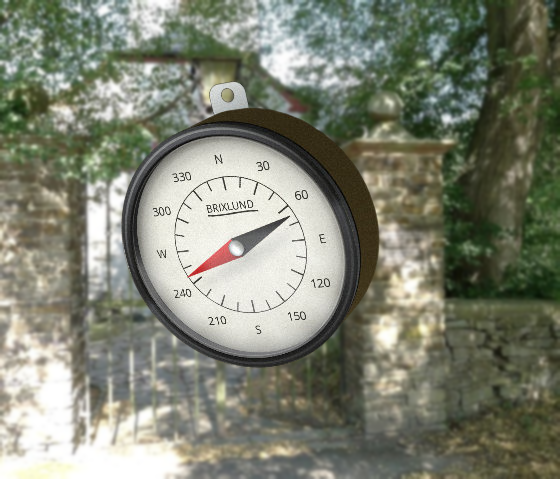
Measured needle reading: 247.5 °
